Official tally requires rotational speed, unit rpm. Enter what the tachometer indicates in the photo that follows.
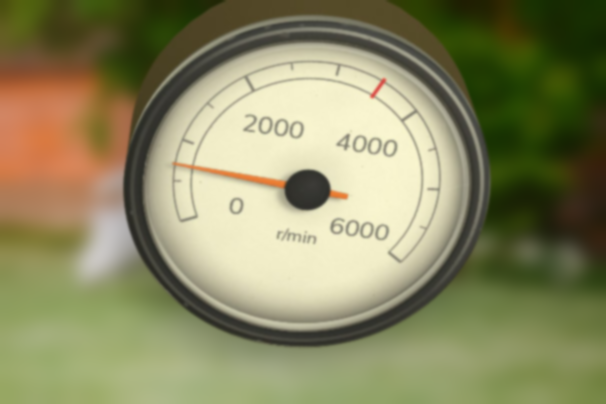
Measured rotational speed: 750 rpm
